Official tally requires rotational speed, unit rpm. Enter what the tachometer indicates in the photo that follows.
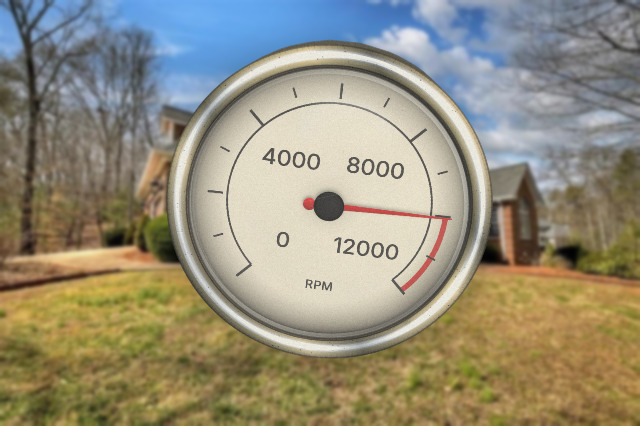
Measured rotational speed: 10000 rpm
